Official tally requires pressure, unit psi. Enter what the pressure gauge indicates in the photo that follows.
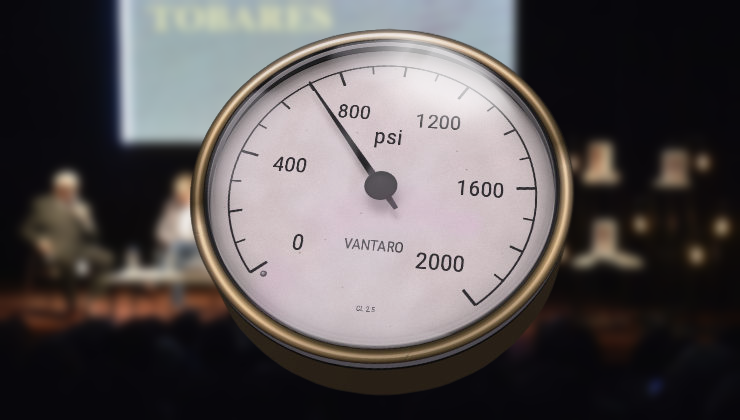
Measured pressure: 700 psi
